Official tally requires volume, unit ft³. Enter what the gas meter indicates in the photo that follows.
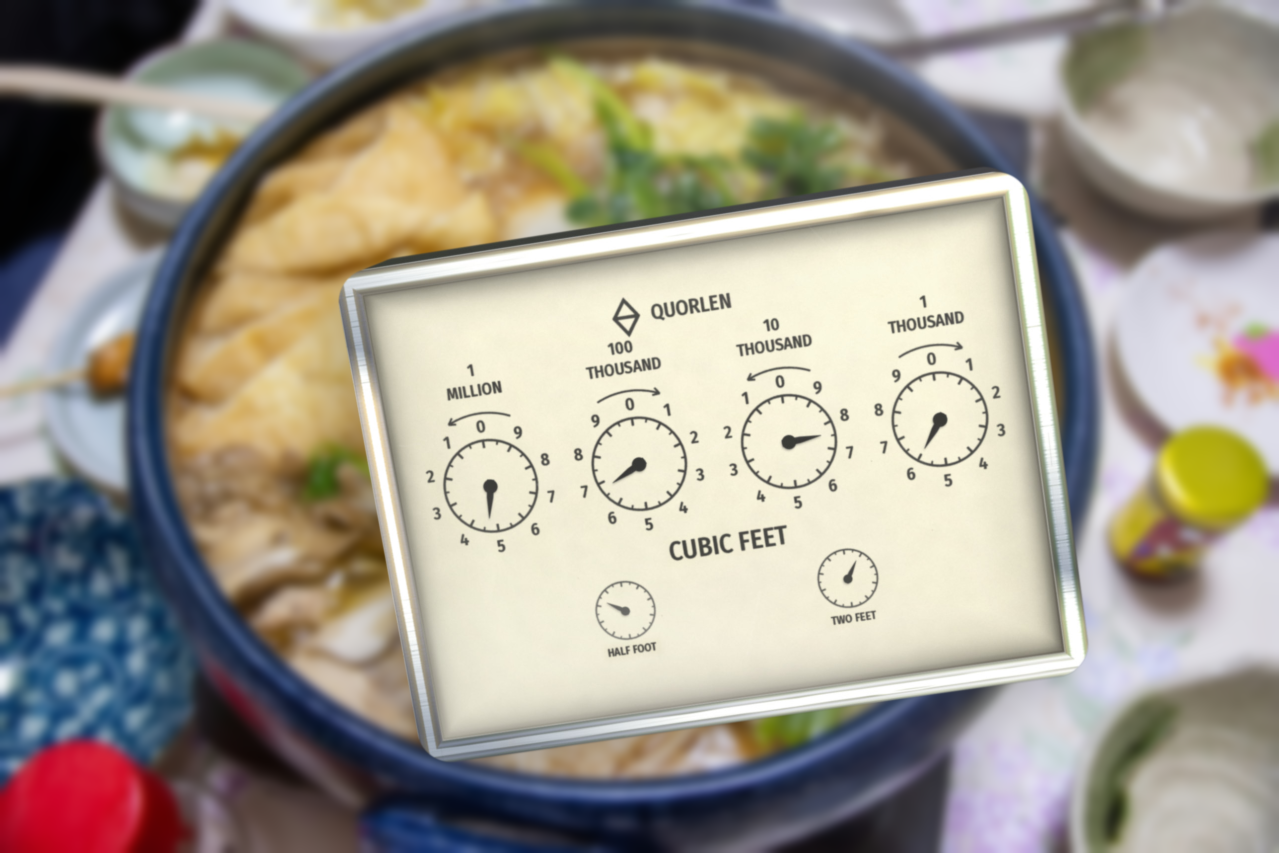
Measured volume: 467600 ft³
